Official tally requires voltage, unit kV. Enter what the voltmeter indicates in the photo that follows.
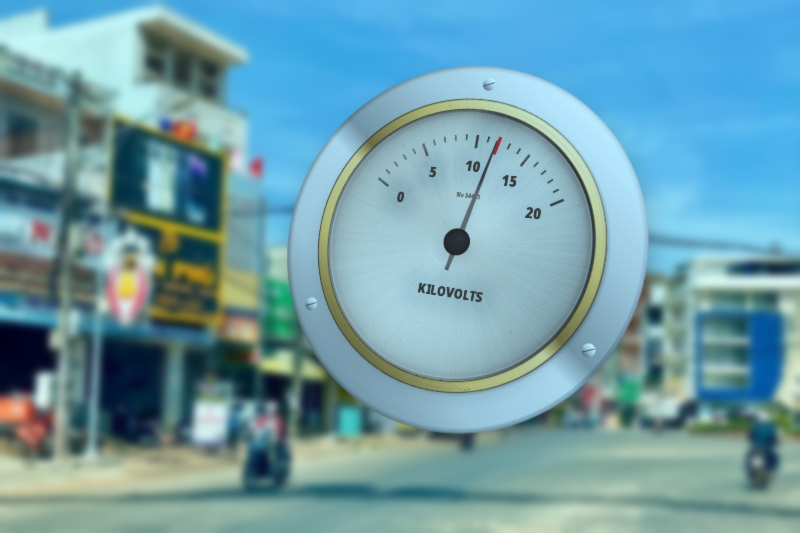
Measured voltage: 12 kV
